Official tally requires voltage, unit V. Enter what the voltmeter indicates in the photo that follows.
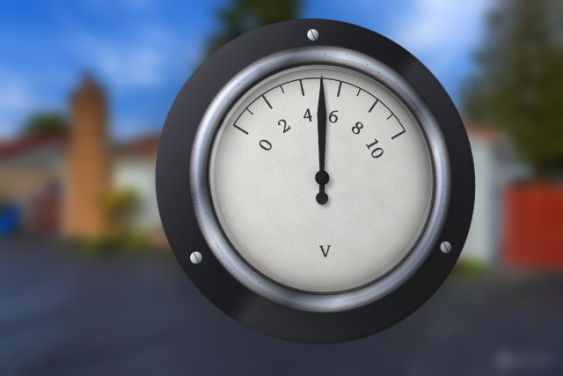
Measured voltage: 5 V
